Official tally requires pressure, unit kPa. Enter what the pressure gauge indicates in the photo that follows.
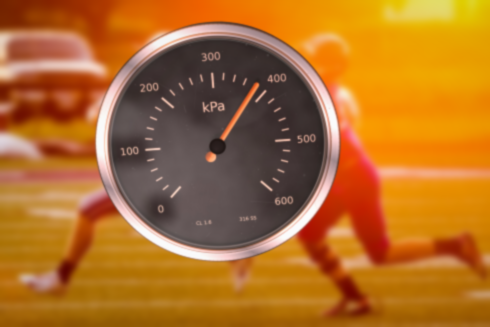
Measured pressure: 380 kPa
